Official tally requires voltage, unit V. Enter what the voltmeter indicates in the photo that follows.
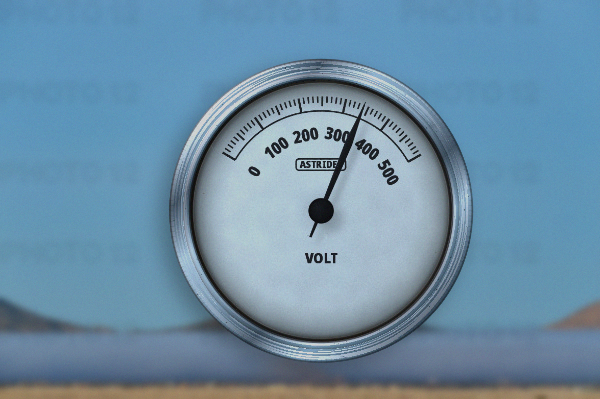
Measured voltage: 340 V
